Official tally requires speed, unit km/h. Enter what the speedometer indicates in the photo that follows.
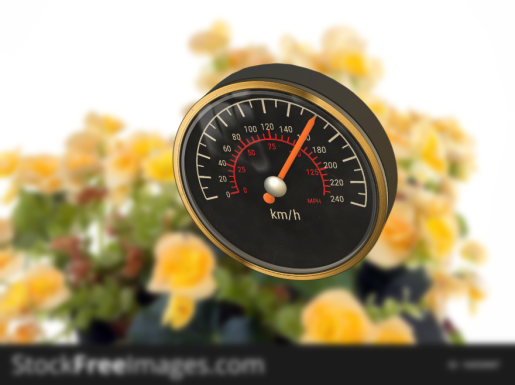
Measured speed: 160 km/h
